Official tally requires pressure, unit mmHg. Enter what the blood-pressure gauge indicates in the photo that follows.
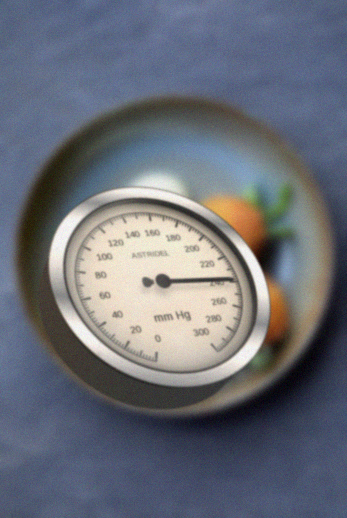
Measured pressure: 240 mmHg
